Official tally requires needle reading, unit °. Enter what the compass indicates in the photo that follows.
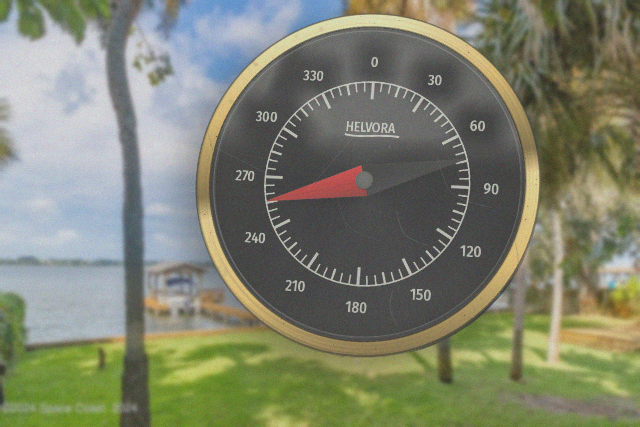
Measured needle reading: 255 °
